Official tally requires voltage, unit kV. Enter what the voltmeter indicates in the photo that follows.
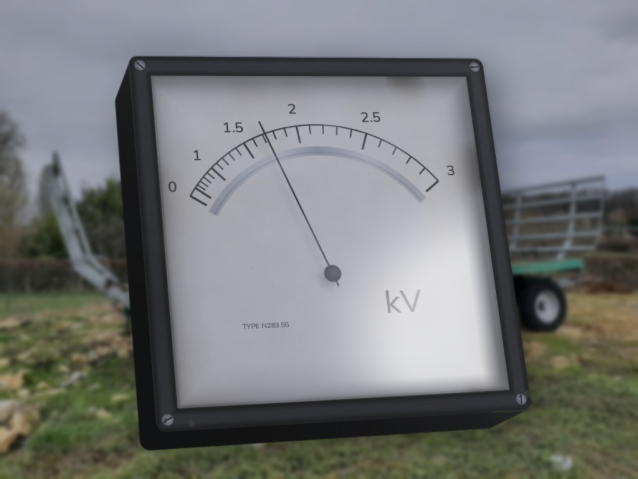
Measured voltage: 1.7 kV
